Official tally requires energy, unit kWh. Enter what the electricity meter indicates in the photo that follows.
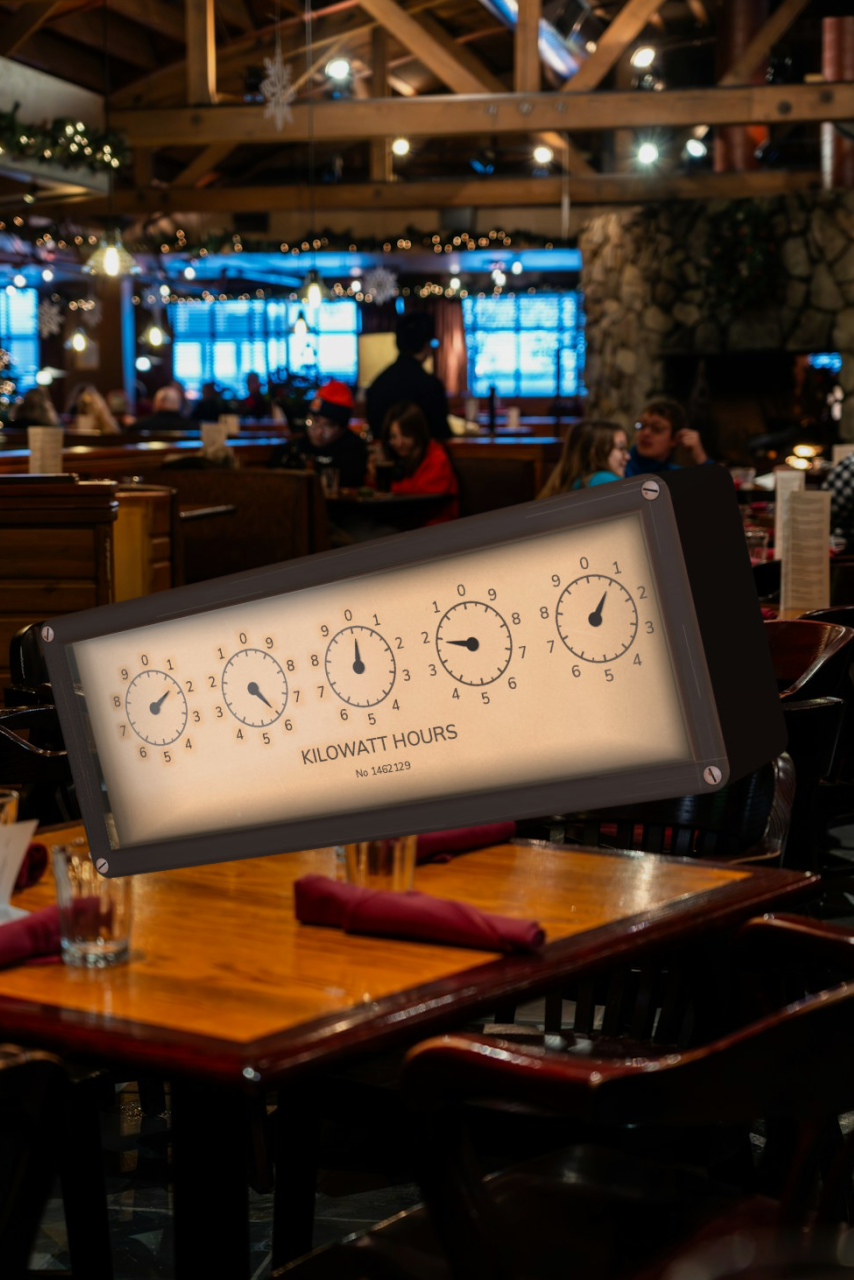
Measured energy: 16021 kWh
